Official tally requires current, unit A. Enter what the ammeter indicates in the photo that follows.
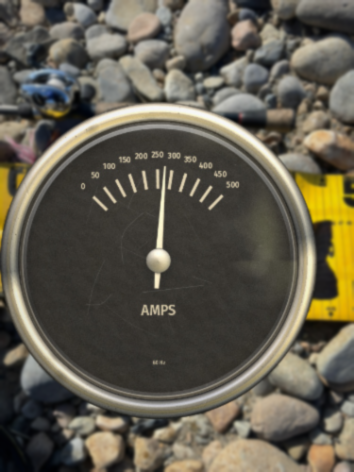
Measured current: 275 A
